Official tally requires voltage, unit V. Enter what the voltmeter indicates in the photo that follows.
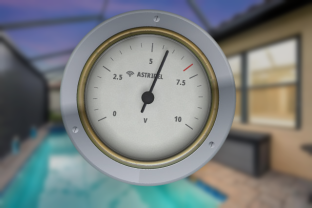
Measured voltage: 5.75 V
